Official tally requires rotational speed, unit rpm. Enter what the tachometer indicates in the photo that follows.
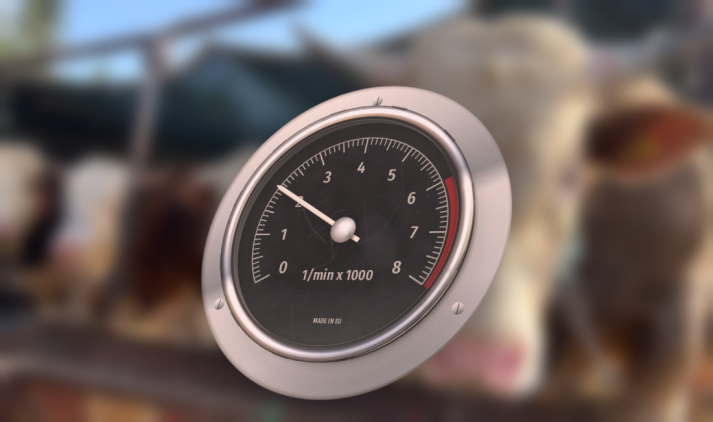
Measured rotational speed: 2000 rpm
